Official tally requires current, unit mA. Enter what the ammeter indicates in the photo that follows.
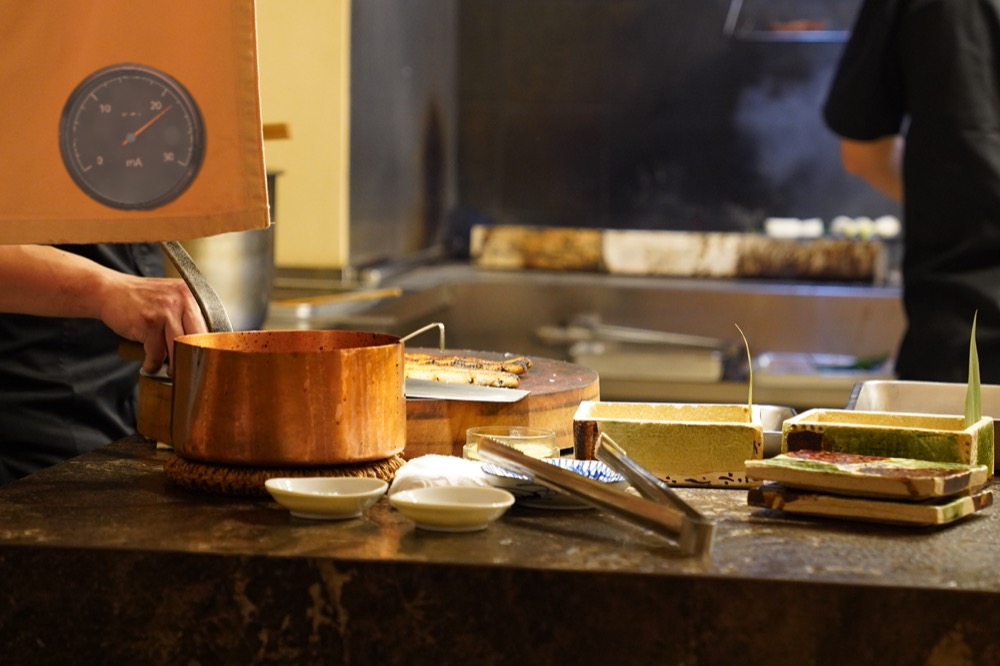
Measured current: 22 mA
